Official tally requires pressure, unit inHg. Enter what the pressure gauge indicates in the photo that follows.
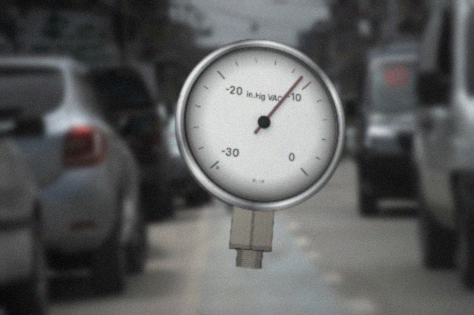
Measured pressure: -11 inHg
